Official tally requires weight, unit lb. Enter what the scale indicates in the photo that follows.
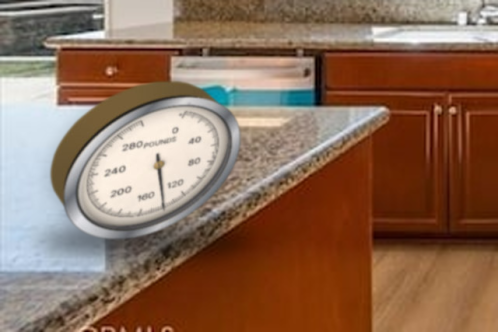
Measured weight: 140 lb
